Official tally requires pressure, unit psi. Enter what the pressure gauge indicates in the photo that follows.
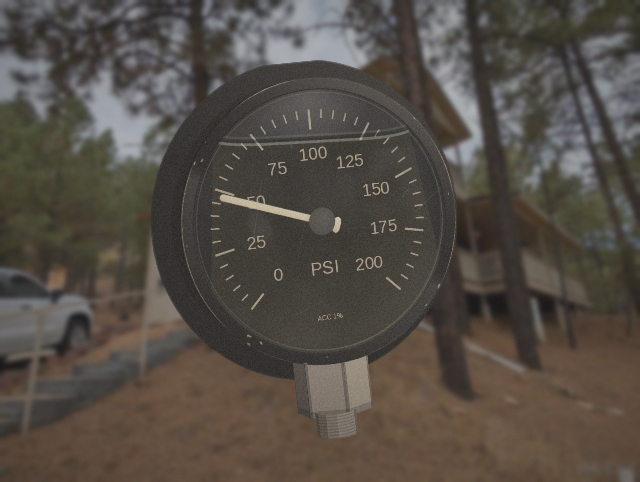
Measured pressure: 47.5 psi
